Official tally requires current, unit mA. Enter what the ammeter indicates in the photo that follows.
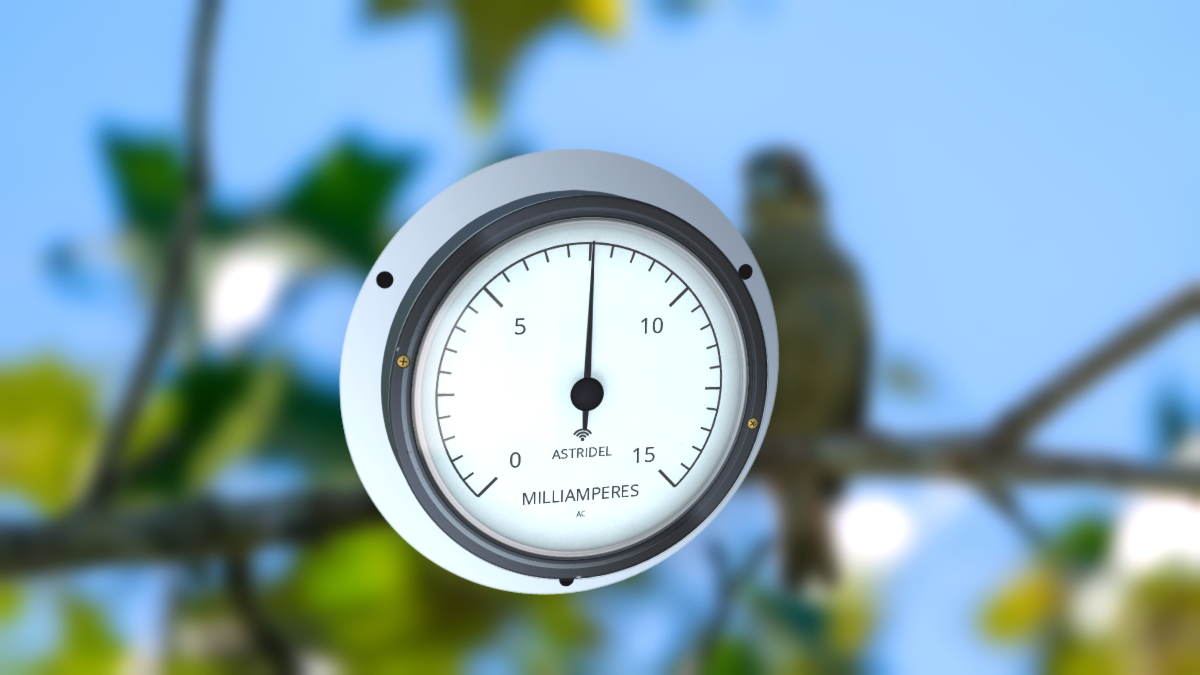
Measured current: 7.5 mA
